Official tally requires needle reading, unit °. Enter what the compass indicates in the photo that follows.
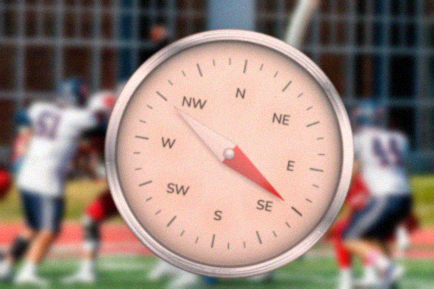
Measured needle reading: 120 °
